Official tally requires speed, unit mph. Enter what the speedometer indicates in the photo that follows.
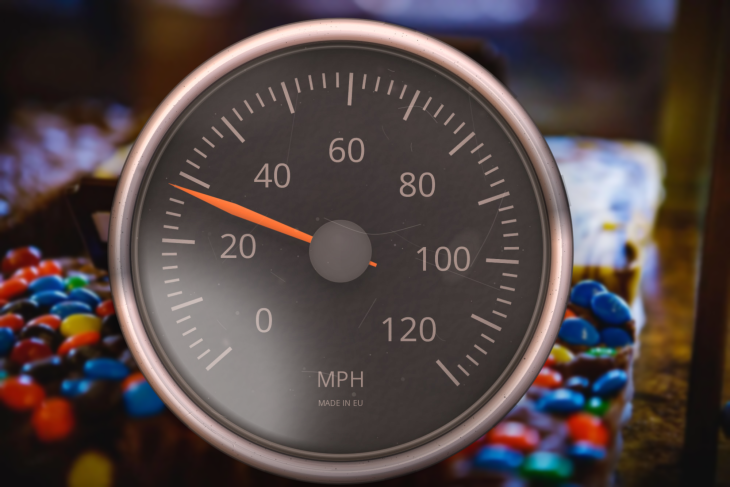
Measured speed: 28 mph
